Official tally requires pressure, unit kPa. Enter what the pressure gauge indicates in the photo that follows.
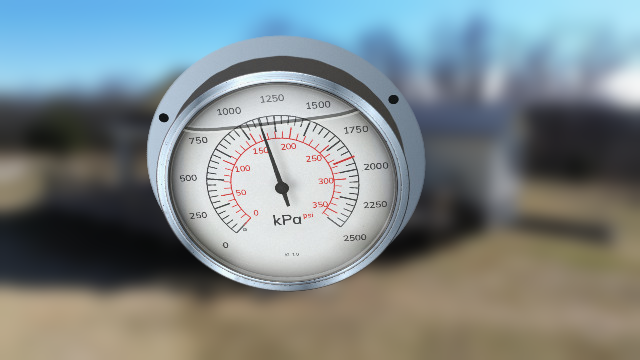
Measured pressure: 1150 kPa
